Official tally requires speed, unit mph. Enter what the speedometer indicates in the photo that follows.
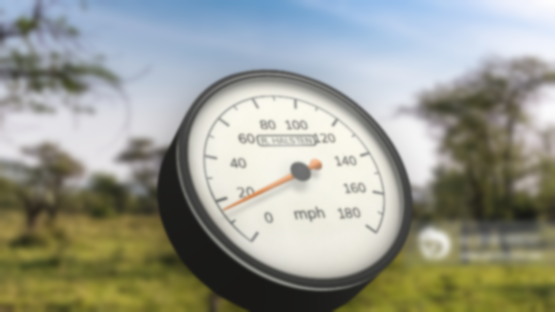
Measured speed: 15 mph
